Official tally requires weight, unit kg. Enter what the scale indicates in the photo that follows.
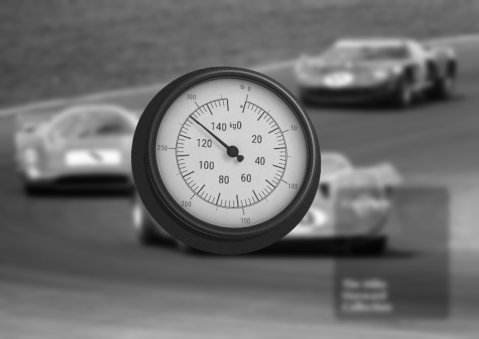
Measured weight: 130 kg
